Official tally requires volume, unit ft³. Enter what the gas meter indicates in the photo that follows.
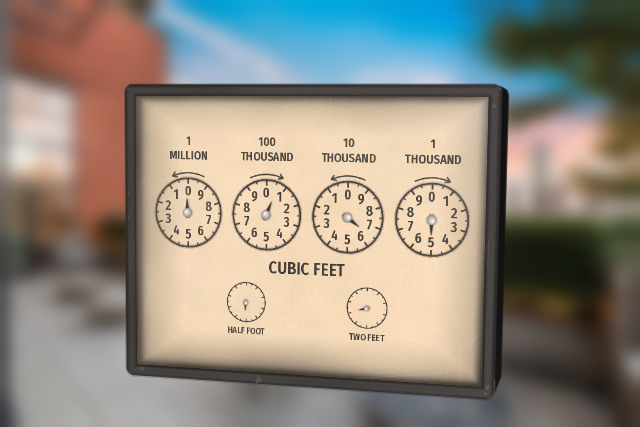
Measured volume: 6500 ft³
